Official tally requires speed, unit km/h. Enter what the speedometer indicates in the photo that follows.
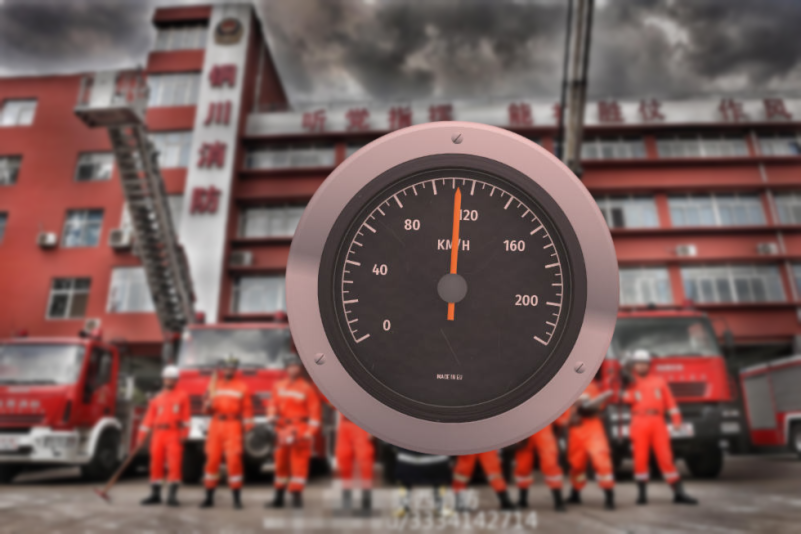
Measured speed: 112.5 km/h
